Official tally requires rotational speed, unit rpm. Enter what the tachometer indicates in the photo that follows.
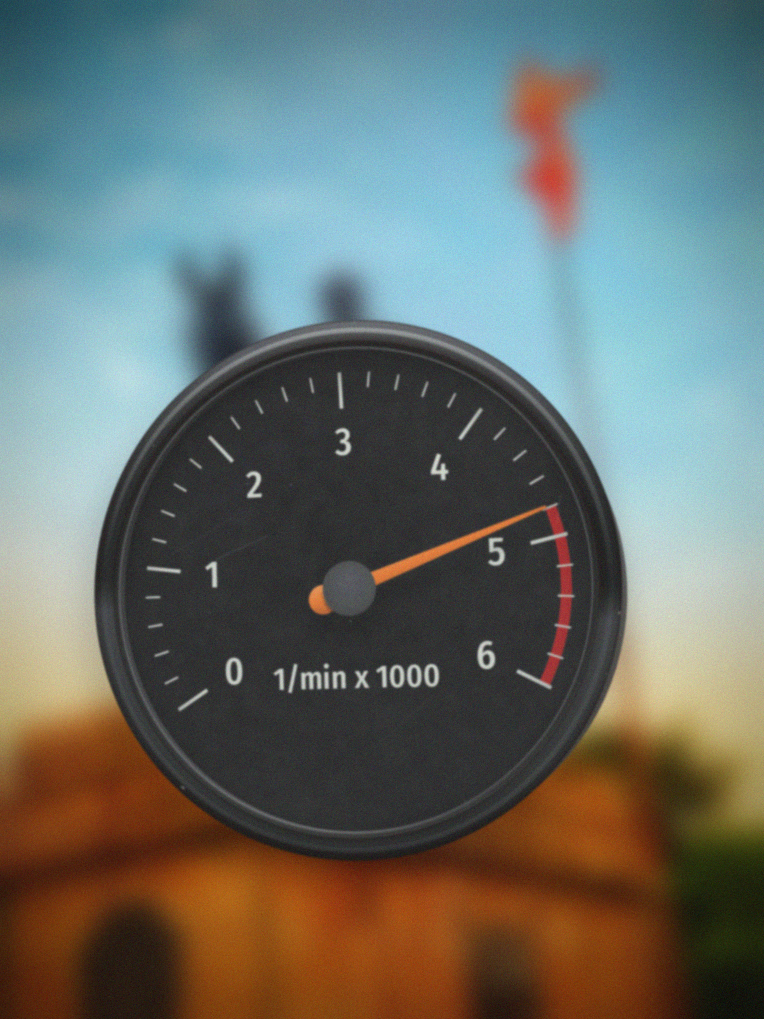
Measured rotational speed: 4800 rpm
